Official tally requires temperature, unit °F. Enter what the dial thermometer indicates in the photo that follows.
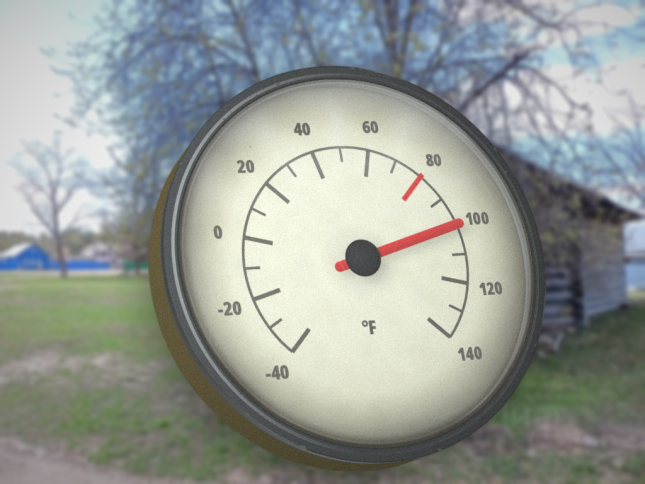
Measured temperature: 100 °F
